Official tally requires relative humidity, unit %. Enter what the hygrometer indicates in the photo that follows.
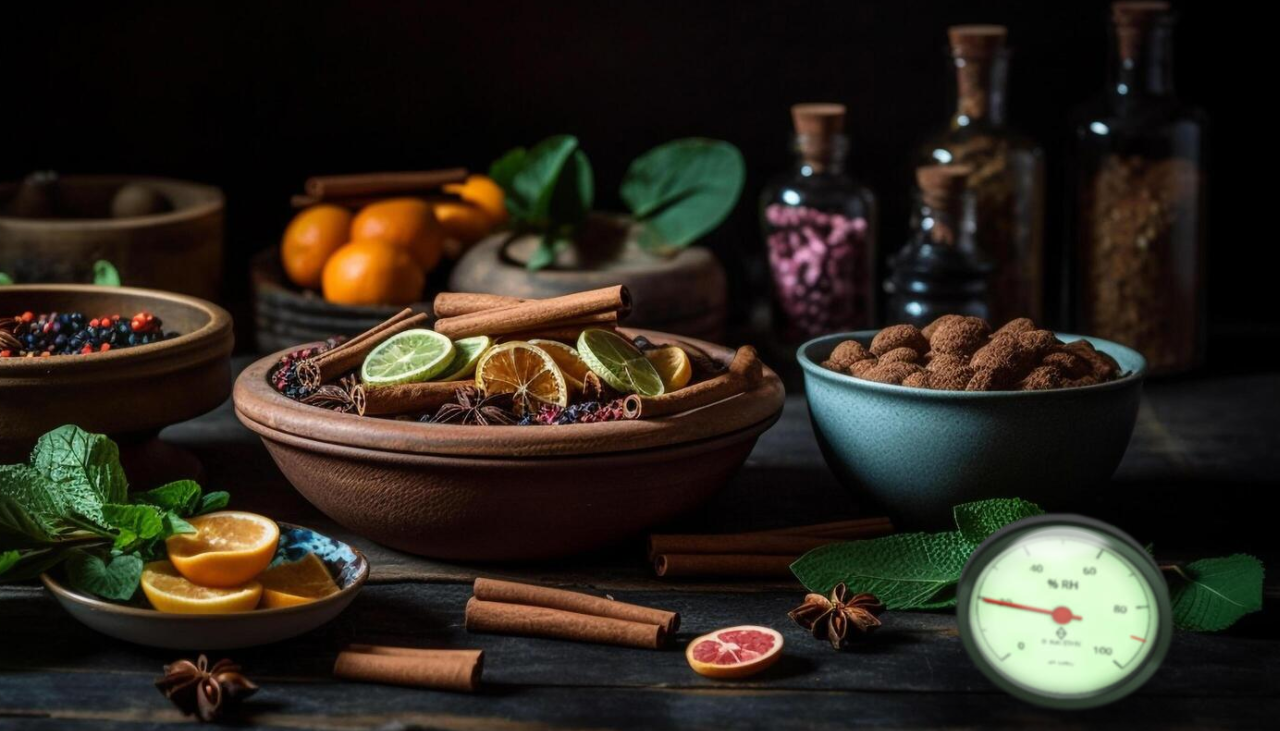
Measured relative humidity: 20 %
